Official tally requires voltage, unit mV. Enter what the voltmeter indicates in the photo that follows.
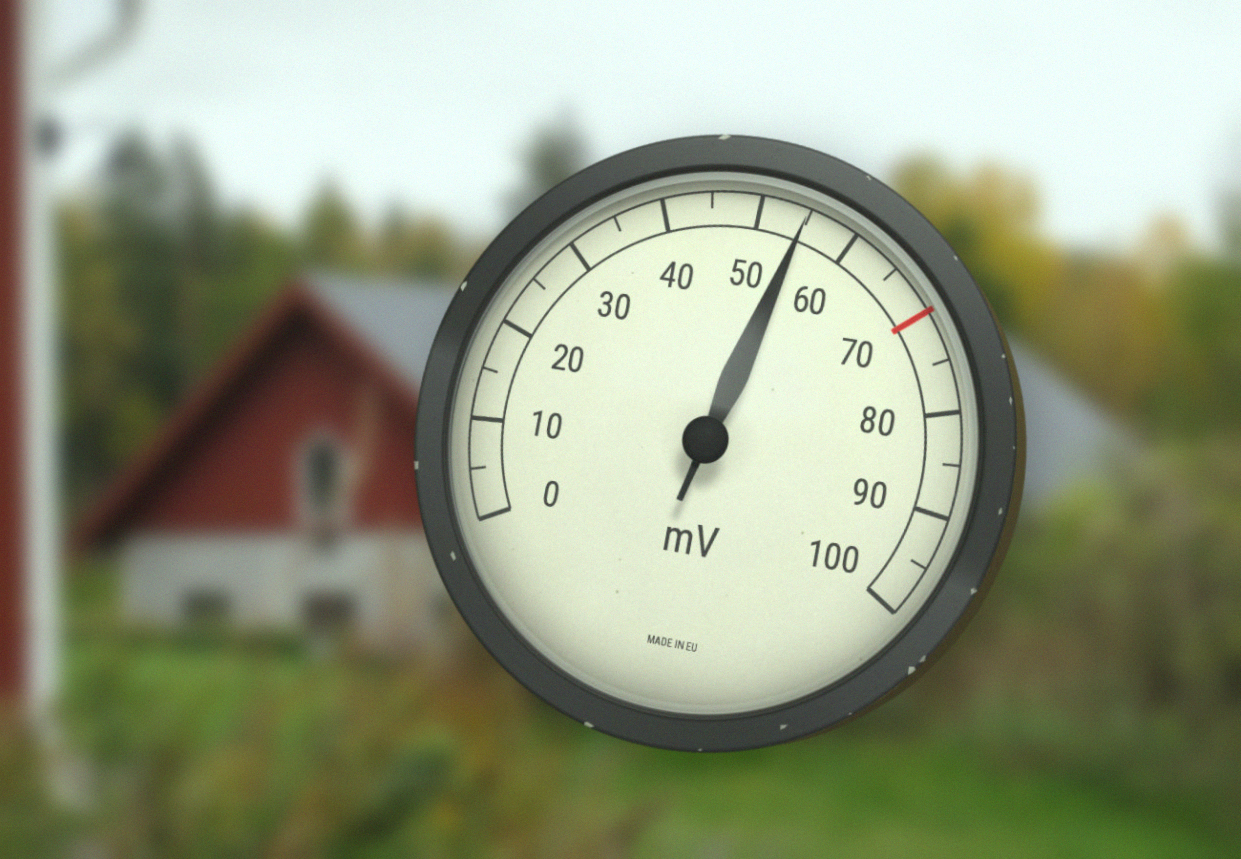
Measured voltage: 55 mV
